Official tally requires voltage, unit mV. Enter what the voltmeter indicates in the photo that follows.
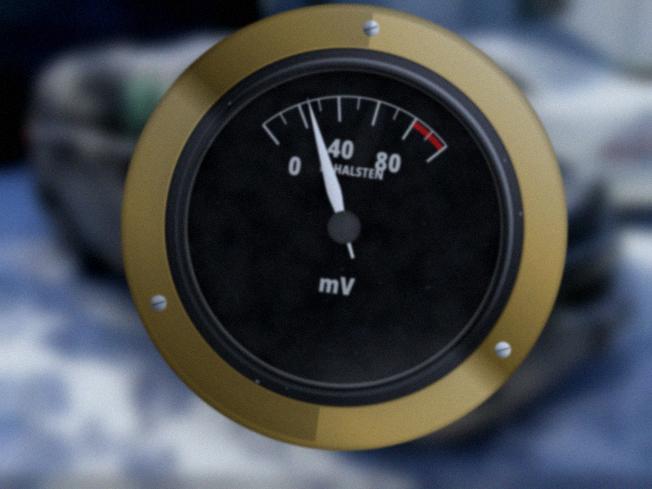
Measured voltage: 25 mV
